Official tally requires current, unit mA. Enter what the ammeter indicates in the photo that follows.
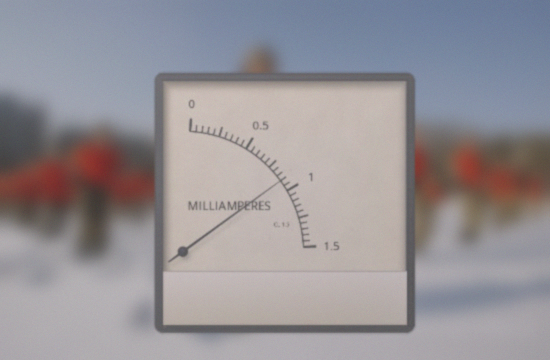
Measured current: 0.9 mA
